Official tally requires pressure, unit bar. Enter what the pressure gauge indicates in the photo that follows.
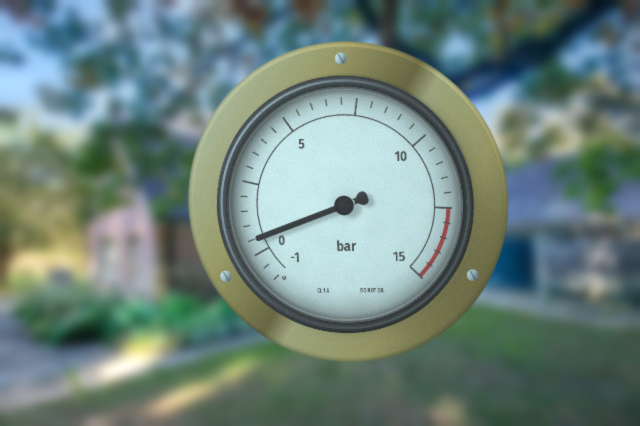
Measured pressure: 0.5 bar
